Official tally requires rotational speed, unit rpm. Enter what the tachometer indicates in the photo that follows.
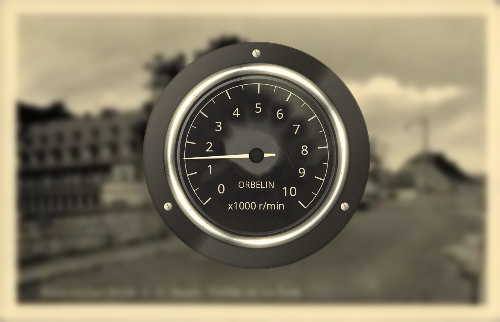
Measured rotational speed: 1500 rpm
